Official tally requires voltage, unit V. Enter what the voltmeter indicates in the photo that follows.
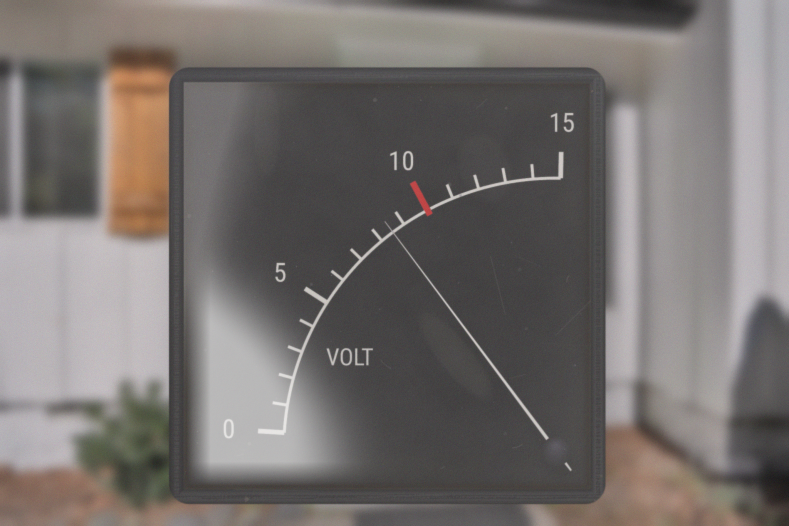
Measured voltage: 8.5 V
